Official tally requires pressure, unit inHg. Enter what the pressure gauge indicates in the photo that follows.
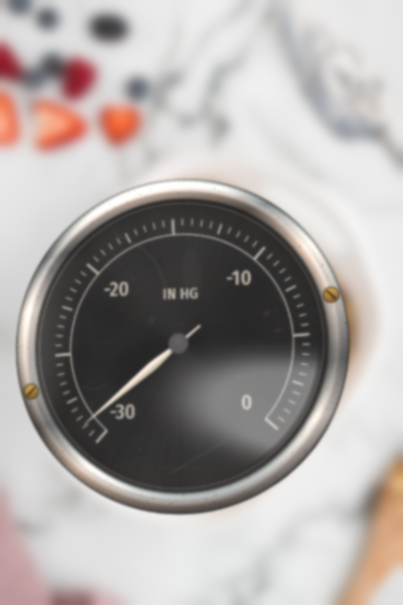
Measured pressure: -29 inHg
